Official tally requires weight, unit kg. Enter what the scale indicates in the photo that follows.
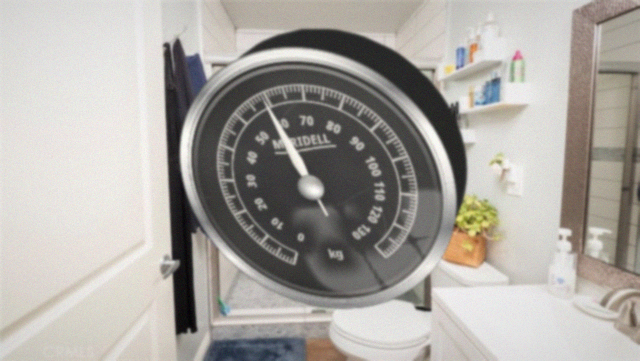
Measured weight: 60 kg
